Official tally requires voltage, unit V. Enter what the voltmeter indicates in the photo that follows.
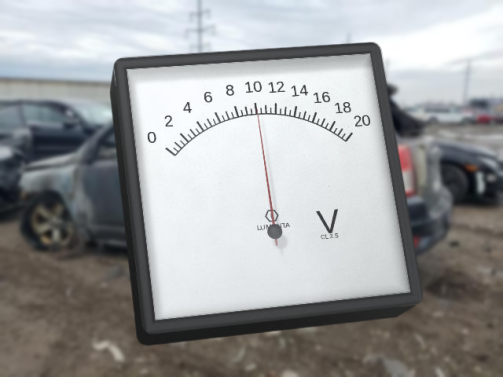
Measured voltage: 10 V
